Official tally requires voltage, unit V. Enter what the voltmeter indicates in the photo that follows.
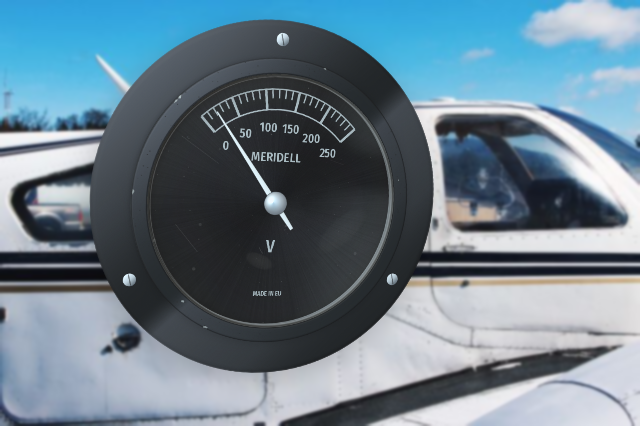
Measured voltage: 20 V
